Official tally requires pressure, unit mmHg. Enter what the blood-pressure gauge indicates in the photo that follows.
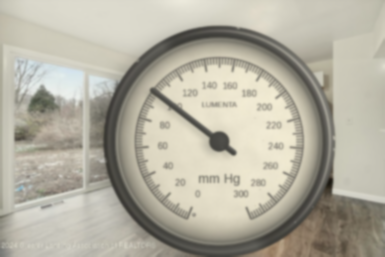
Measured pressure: 100 mmHg
